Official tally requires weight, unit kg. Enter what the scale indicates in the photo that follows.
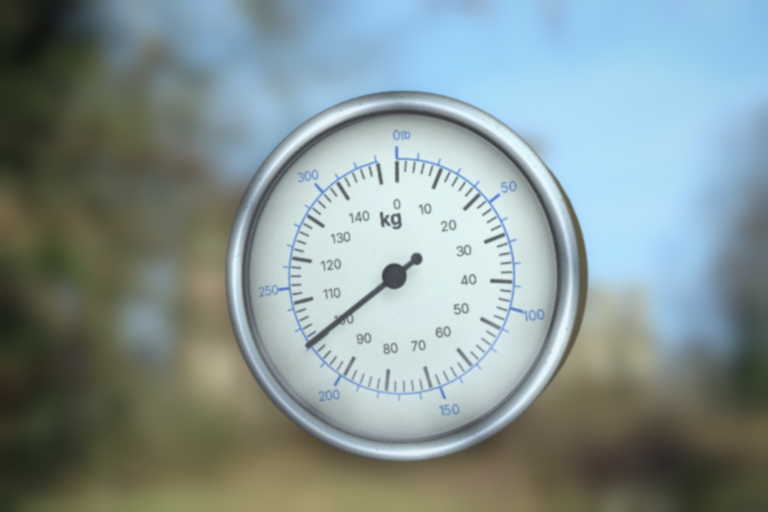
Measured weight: 100 kg
